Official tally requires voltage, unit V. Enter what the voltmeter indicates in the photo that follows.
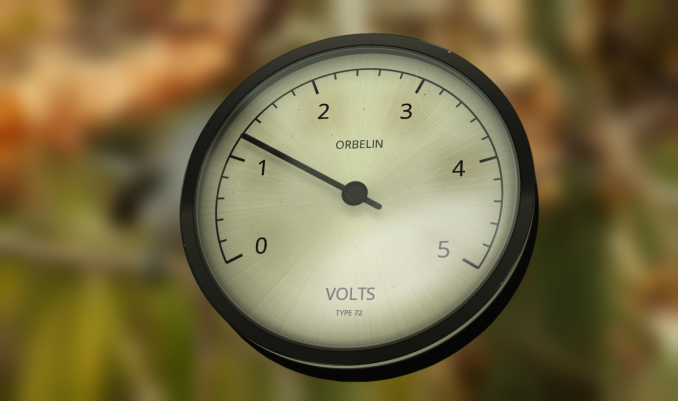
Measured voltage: 1.2 V
